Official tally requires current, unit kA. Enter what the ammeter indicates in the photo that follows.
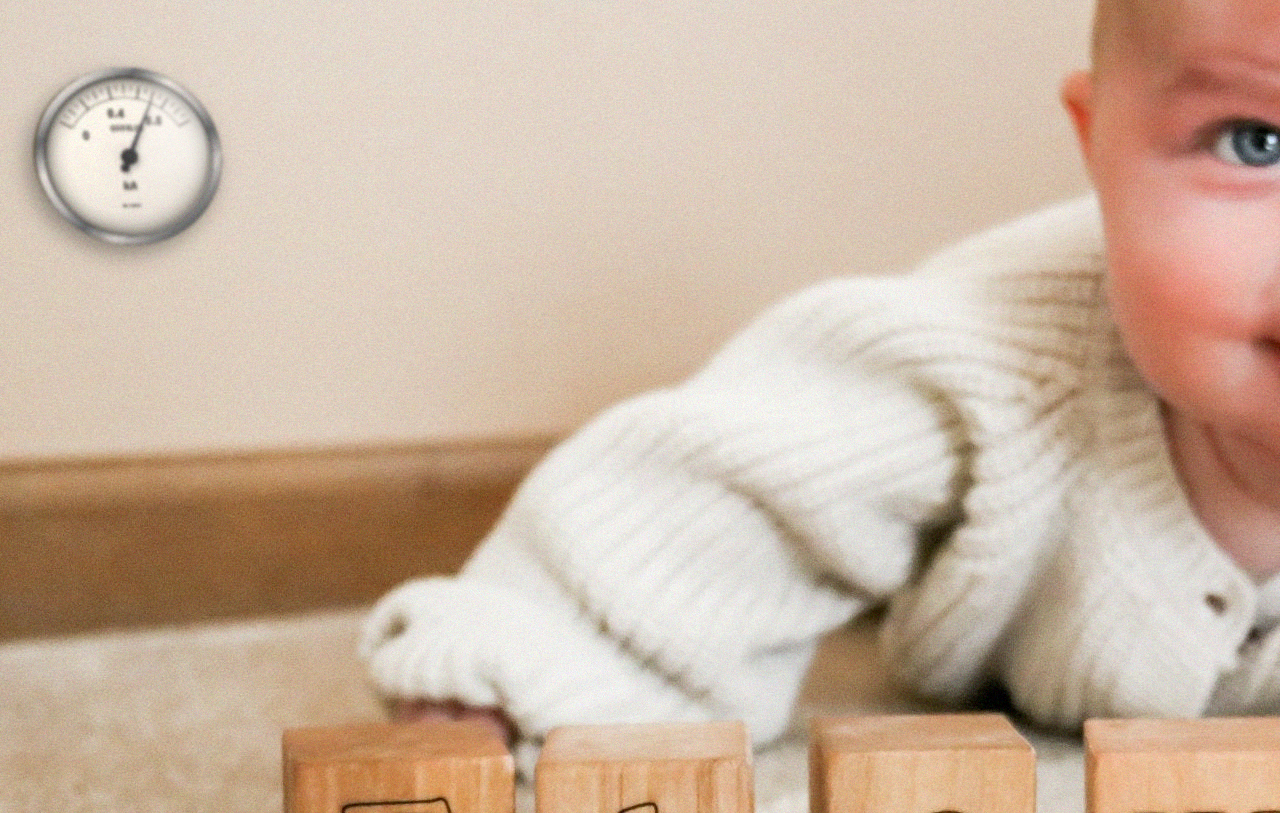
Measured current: 0.7 kA
